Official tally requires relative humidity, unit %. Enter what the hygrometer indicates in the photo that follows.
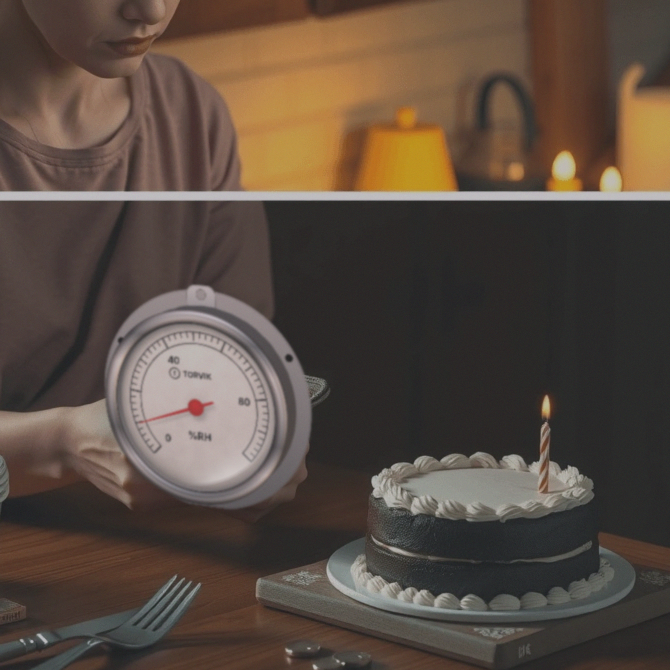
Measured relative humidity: 10 %
